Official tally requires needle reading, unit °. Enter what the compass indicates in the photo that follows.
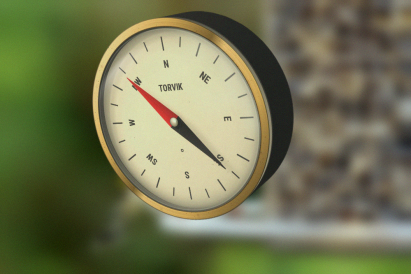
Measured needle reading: 315 °
